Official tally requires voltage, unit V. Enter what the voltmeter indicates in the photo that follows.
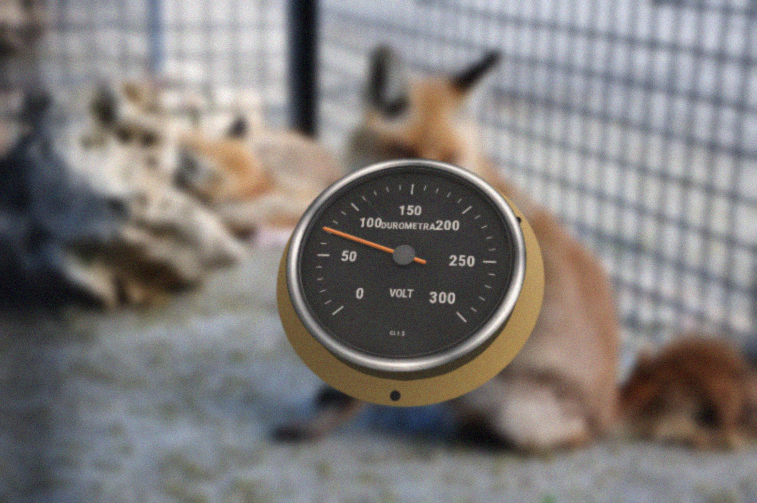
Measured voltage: 70 V
